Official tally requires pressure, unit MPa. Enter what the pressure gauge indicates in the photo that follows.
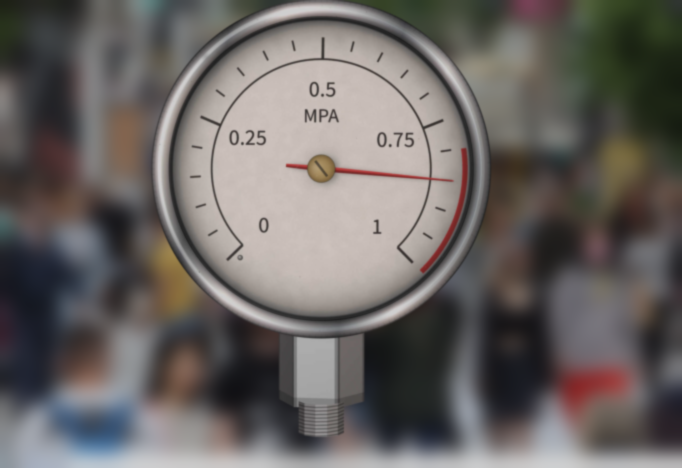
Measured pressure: 0.85 MPa
